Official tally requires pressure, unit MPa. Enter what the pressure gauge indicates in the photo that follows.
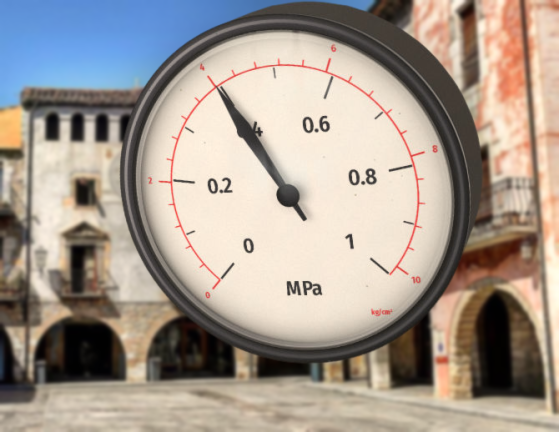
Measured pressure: 0.4 MPa
